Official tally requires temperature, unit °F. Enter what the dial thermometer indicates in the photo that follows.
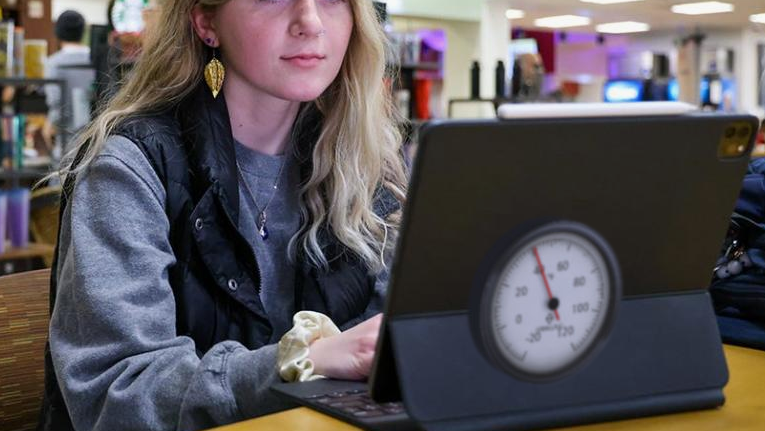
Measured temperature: 40 °F
